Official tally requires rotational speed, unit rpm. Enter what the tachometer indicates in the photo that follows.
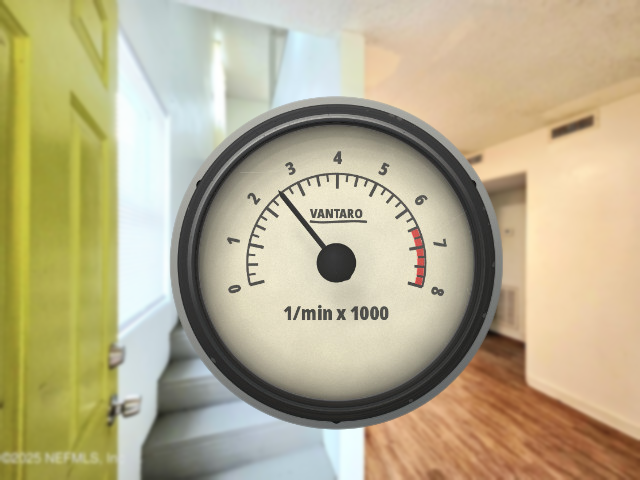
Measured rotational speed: 2500 rpm
